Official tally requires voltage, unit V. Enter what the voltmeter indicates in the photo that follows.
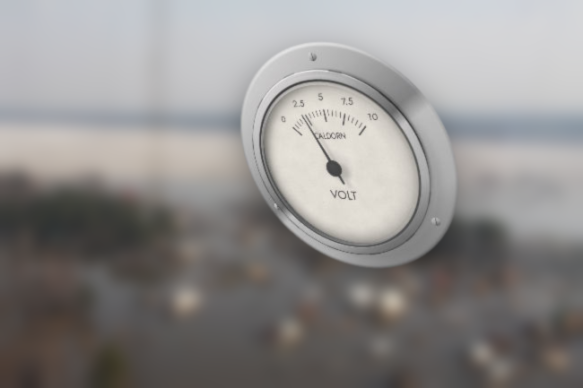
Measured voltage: 2.5 V
